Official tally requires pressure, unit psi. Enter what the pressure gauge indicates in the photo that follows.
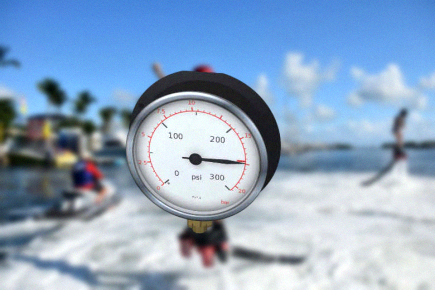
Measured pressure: 250 psi
